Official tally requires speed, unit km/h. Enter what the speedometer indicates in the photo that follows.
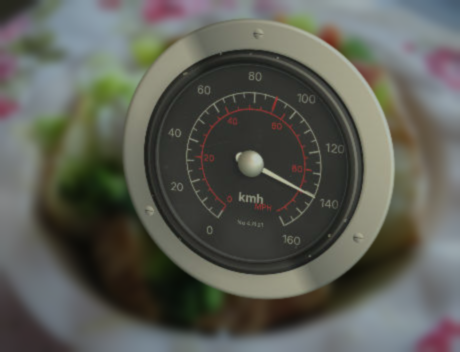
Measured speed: 140 km/h
